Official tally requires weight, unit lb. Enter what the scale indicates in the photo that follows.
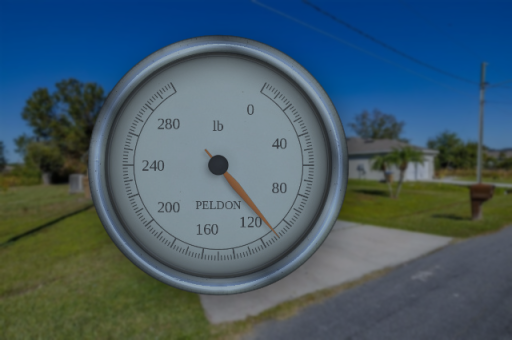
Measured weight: 110 lb
